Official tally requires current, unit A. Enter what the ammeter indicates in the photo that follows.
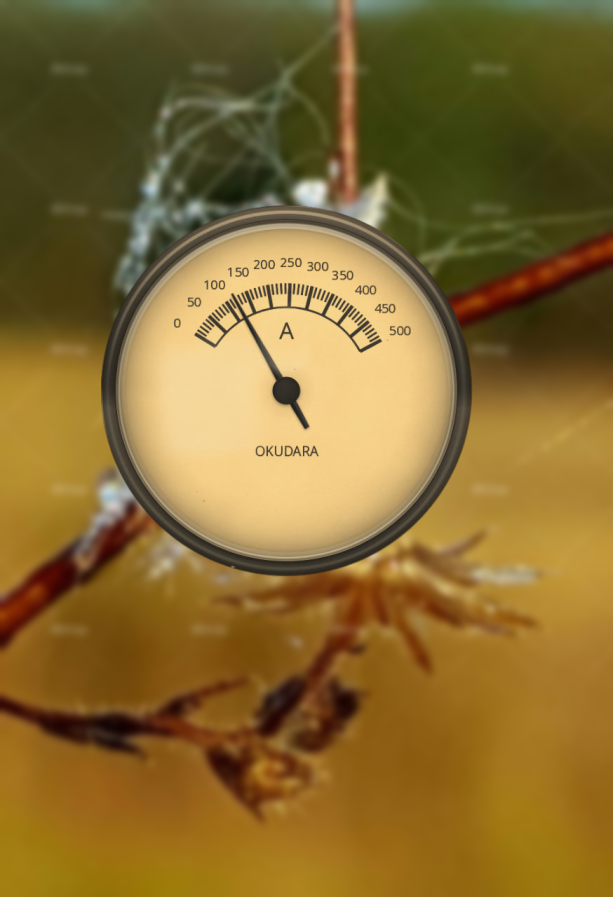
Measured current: 120 A
